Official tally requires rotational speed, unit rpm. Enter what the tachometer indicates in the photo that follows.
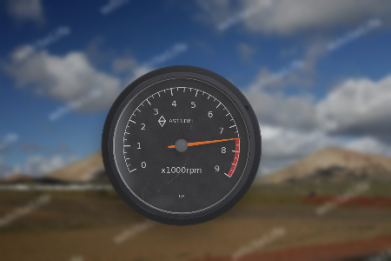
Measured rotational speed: 7500 rpm
